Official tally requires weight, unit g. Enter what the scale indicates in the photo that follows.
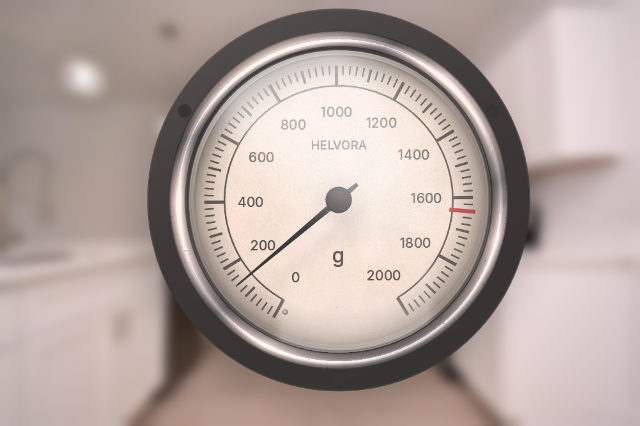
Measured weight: 140 g
